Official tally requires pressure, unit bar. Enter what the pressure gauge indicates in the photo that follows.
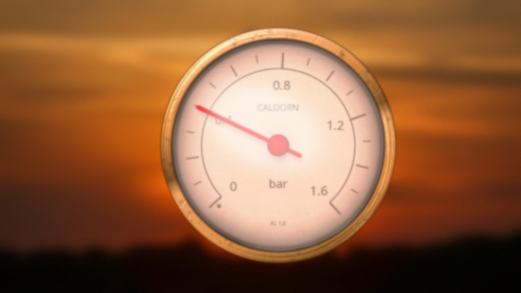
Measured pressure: 0.4 bar
